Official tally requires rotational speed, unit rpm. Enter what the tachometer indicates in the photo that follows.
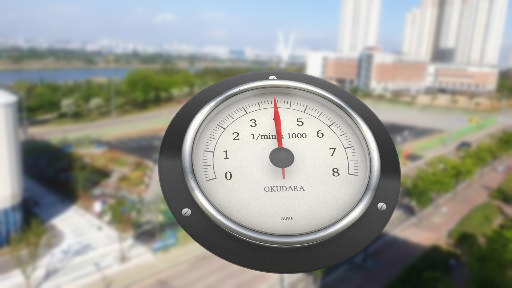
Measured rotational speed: 4000 rpm
